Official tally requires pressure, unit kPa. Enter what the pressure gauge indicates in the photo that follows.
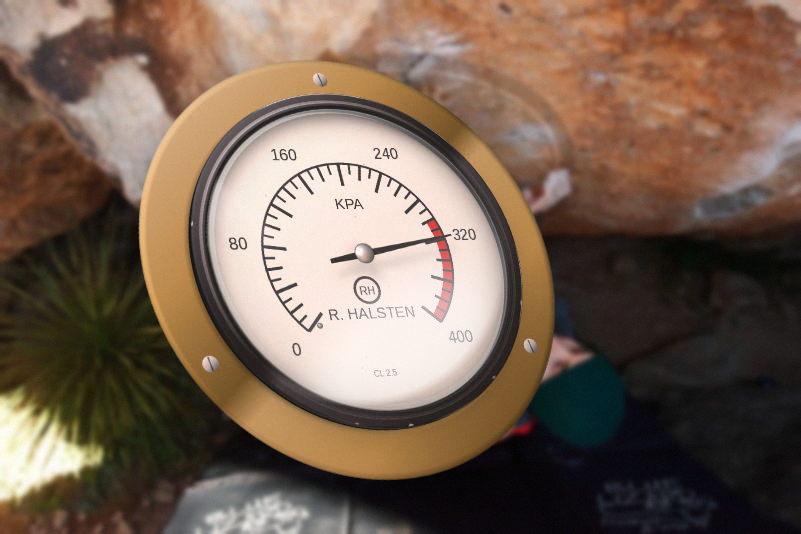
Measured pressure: 320 kPa
